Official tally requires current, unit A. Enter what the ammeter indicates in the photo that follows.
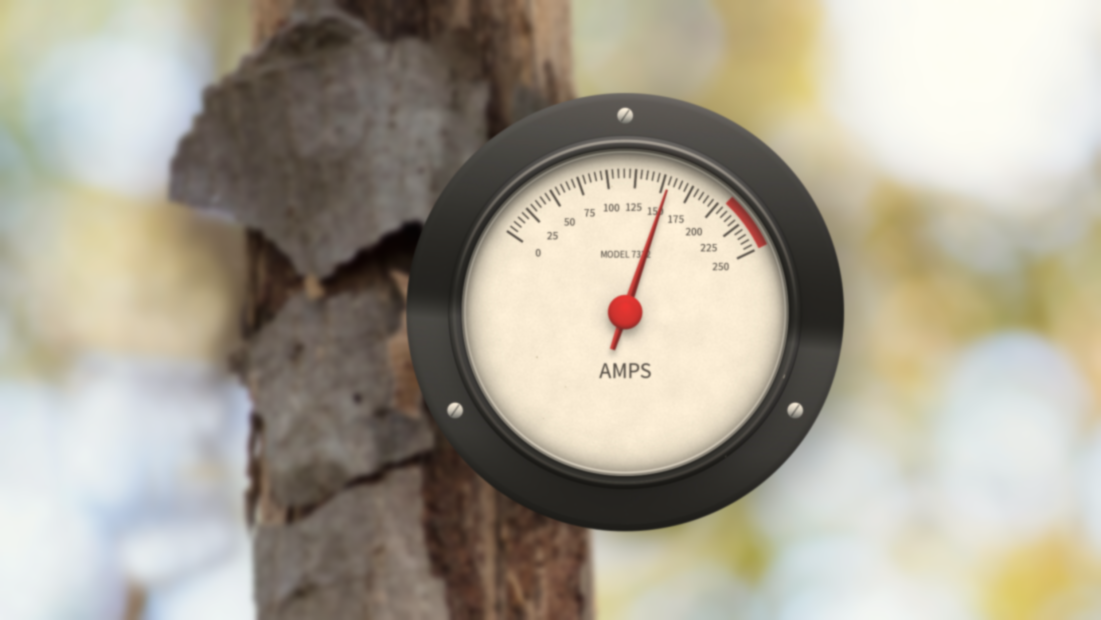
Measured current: 155 A
